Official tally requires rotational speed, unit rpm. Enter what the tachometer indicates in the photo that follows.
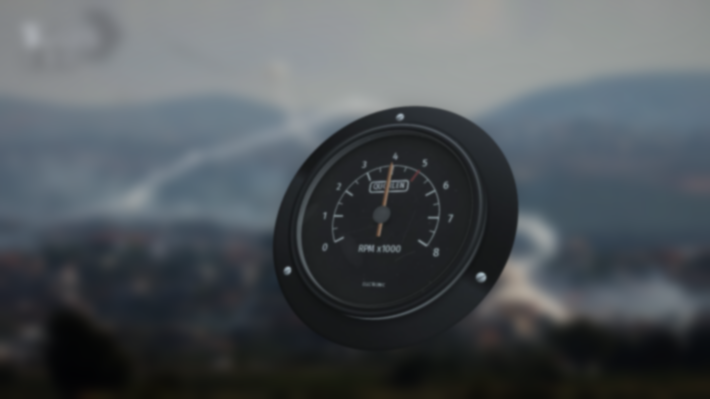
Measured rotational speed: 4000 rpm
